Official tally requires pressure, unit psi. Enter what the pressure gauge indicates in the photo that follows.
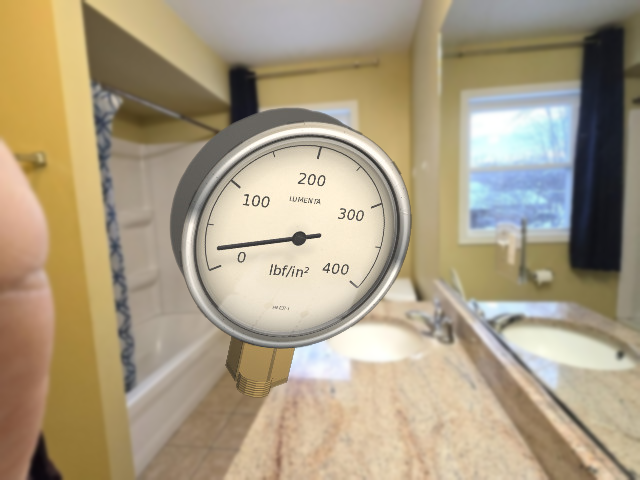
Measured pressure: 25 psi
